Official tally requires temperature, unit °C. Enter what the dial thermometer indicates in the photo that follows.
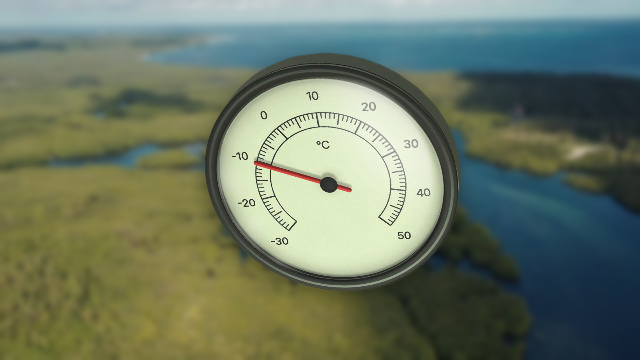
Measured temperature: -10 °C
